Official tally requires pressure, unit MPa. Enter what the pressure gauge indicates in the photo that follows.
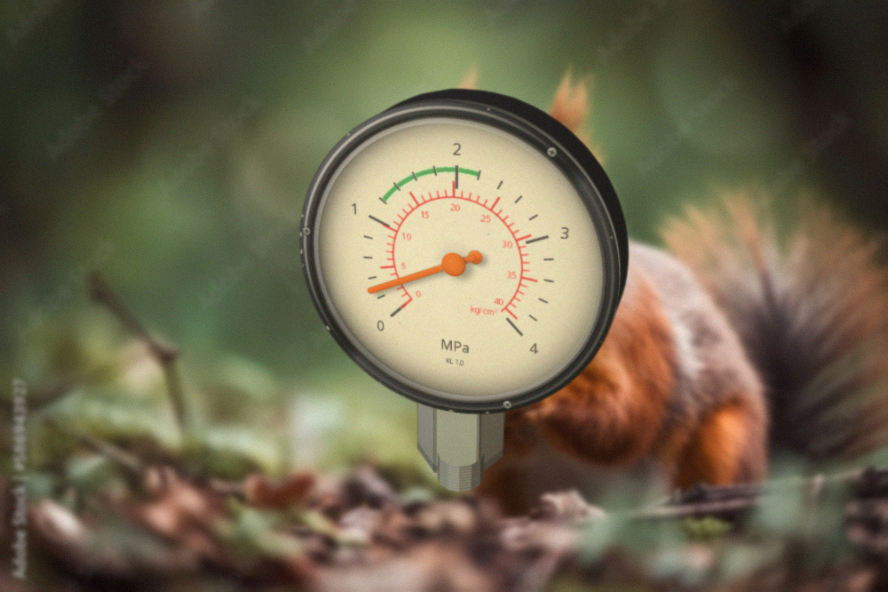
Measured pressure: 0.3 MPa
